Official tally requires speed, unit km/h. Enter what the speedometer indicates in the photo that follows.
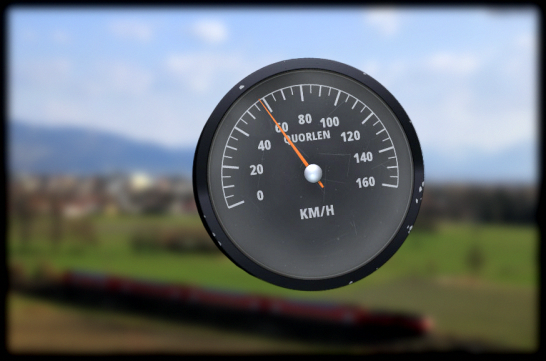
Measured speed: 57.5 km/h
